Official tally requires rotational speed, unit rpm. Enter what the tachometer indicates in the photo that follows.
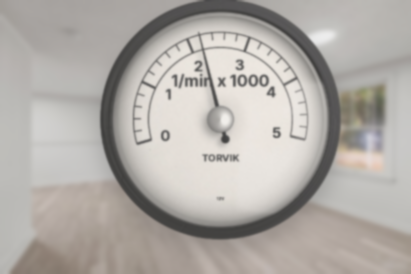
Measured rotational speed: 2200 rpm
